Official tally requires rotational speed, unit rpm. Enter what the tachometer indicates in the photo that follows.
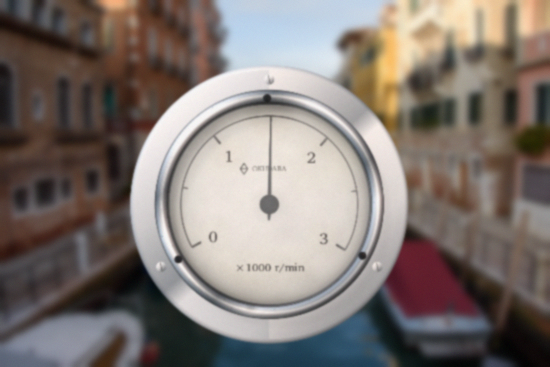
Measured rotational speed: 1500 rpm
